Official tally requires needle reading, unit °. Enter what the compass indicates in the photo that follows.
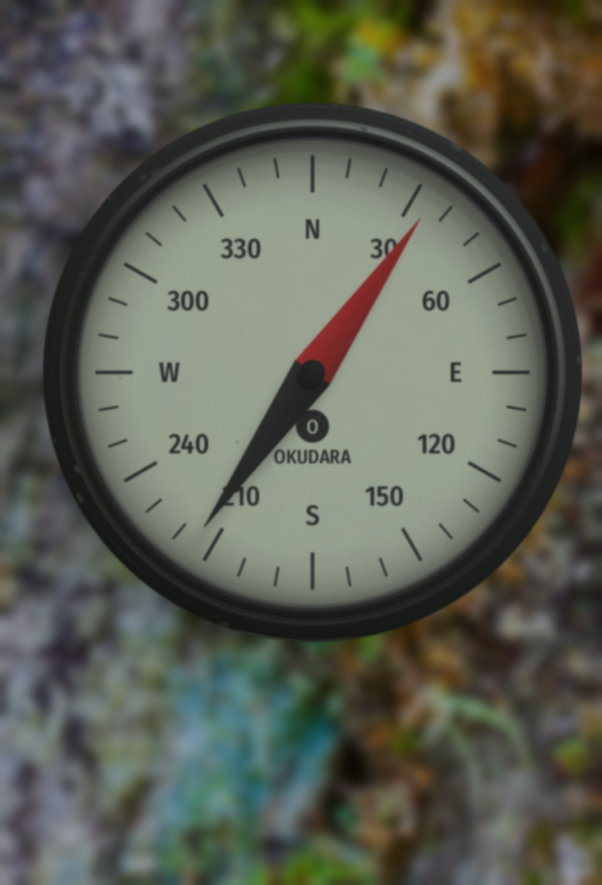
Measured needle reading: 35 °
